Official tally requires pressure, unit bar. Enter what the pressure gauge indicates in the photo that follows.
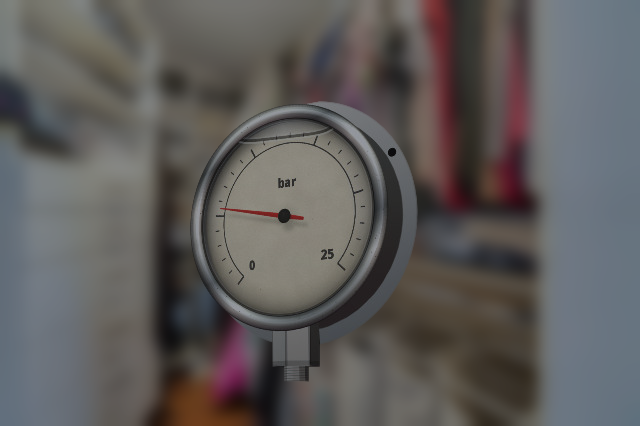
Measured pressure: 5.5 bar
